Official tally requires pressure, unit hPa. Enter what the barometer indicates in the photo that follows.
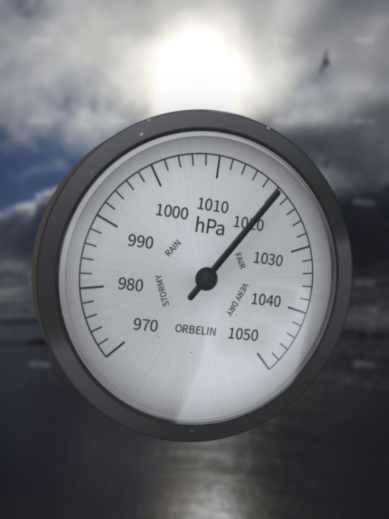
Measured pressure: 1020 hPa
